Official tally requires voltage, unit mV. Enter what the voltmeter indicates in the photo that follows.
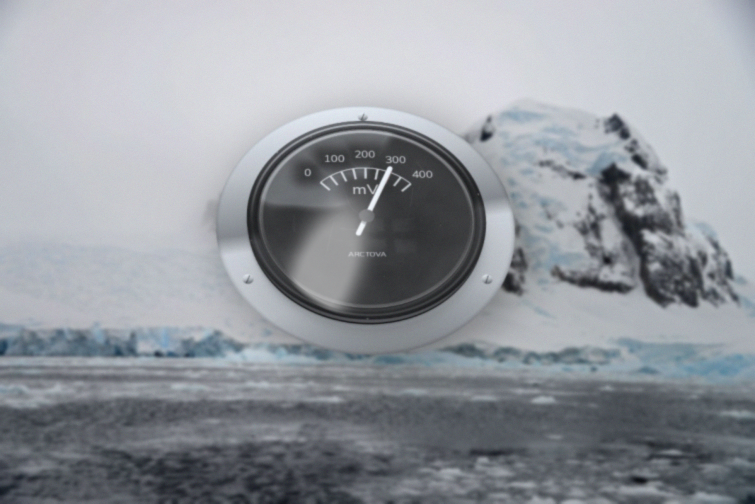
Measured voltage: 300 mV
